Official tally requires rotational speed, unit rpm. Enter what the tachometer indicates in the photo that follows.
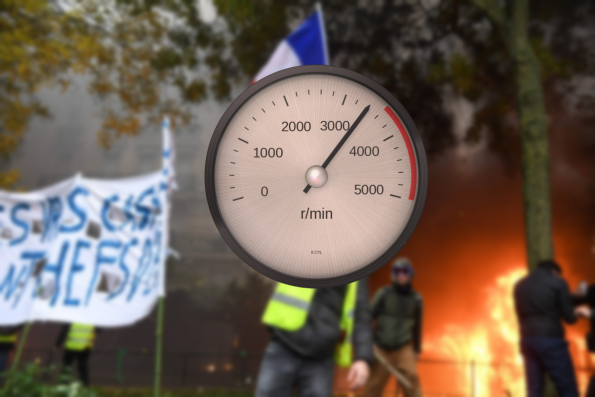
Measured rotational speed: 3400 rpm
